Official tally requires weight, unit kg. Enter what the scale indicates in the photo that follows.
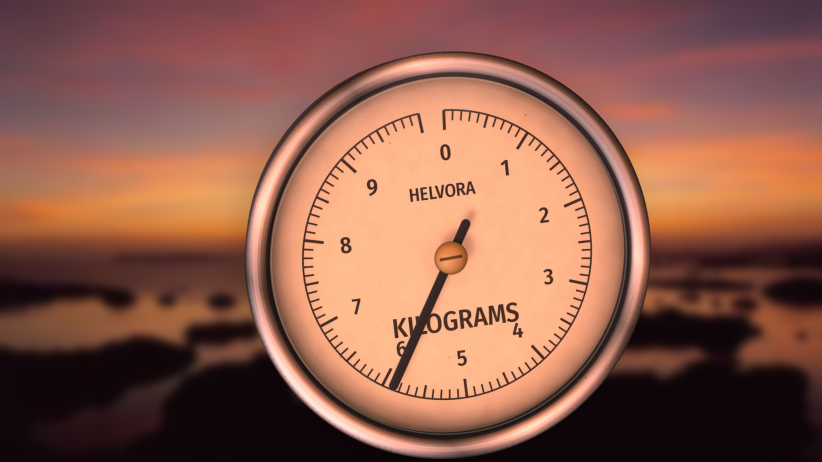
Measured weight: 5.9 kg
